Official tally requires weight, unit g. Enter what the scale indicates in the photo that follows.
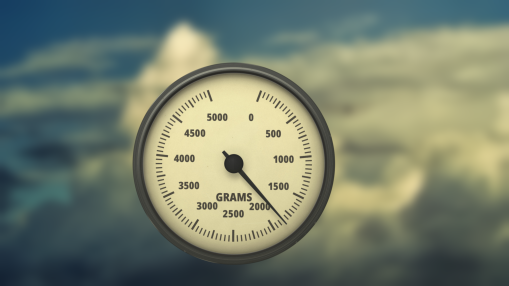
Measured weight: 1850 g
